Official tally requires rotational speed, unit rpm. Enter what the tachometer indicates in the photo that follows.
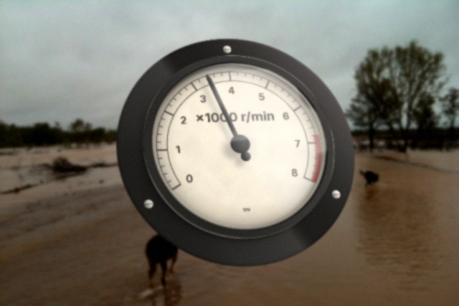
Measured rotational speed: 3400 rpm
